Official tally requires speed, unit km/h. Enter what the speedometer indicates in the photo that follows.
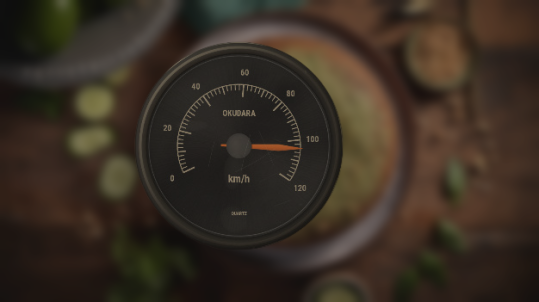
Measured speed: 104 km/h
